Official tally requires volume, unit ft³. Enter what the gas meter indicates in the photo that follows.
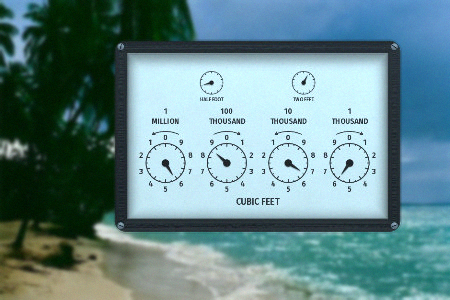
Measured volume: 586600 ft³
